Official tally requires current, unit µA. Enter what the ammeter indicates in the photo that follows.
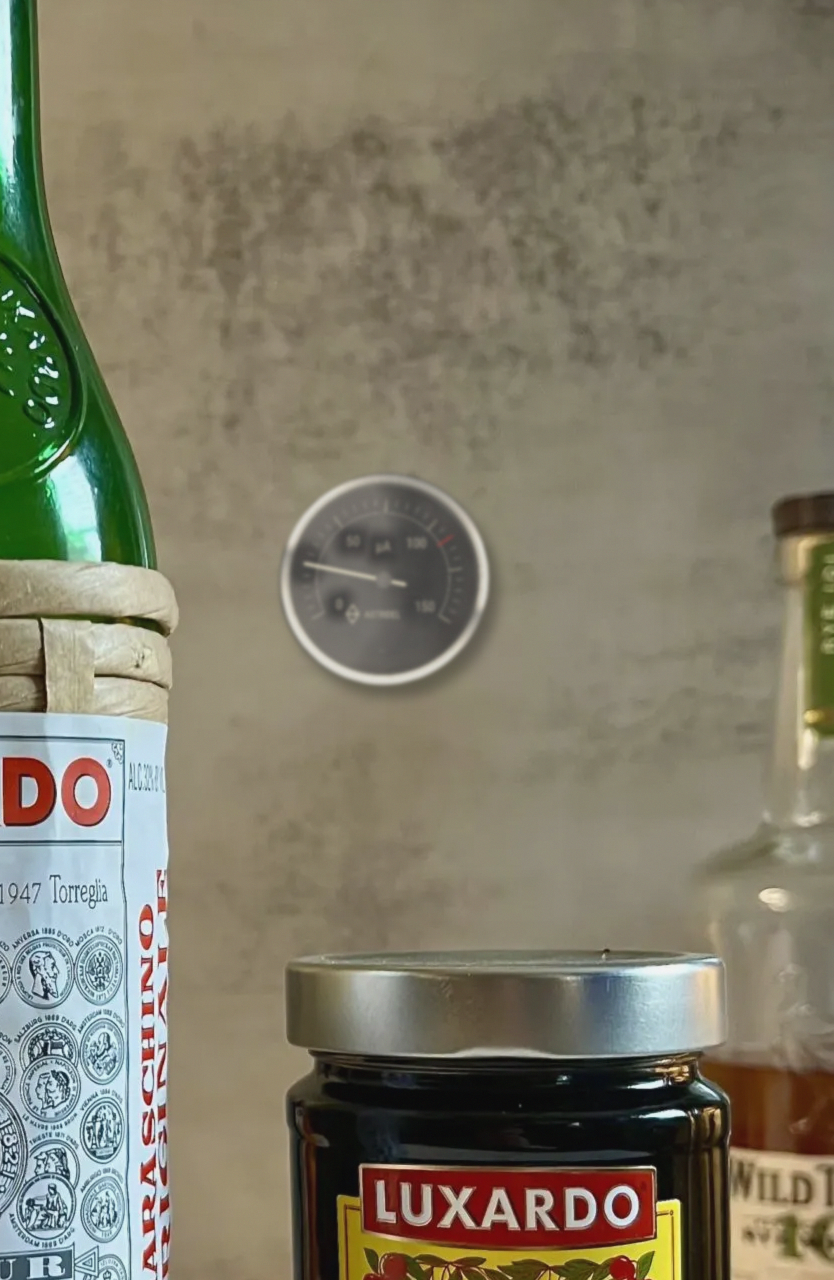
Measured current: 25 µA
